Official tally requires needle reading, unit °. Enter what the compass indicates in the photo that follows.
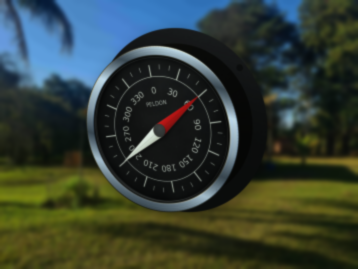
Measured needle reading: 60 °
